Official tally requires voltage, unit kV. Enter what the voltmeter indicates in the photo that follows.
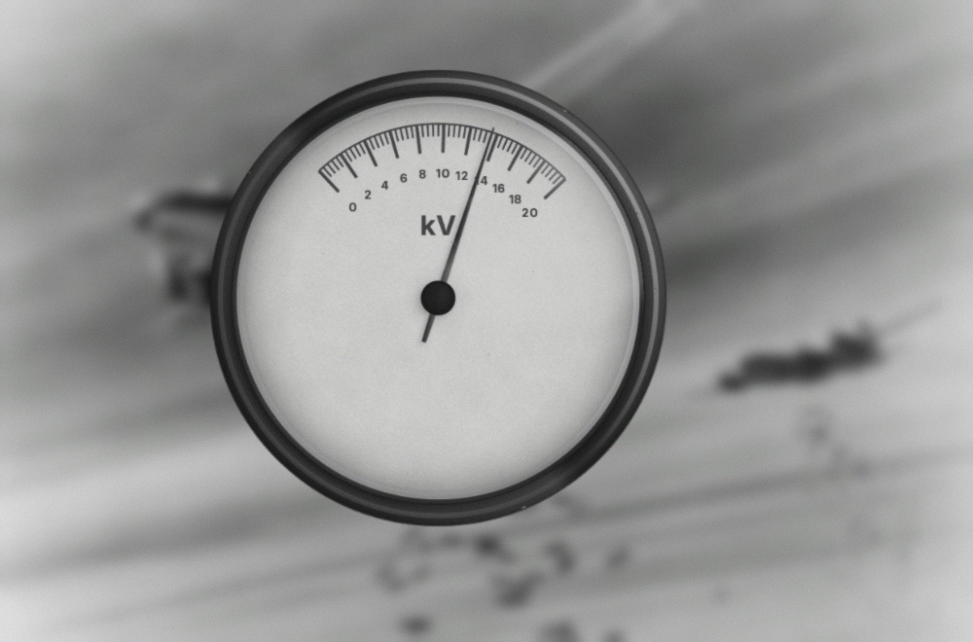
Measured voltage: 13.6 kV
